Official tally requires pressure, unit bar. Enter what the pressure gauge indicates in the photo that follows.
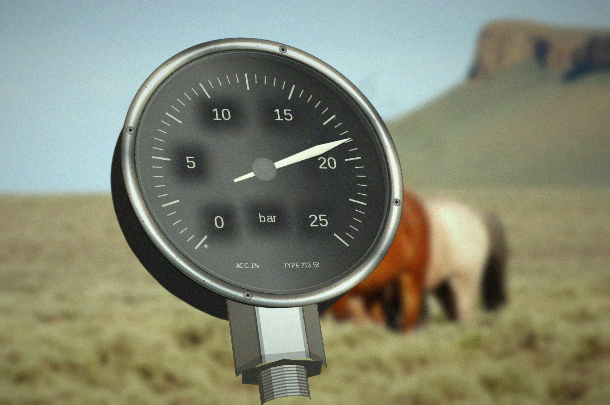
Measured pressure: 19 bar
